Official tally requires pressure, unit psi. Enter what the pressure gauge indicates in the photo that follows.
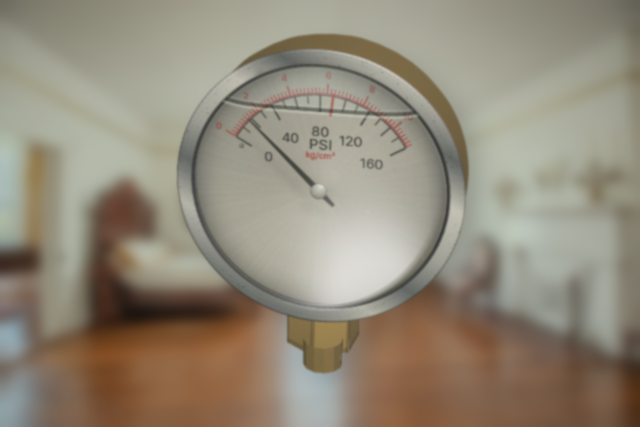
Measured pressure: 20 psi
